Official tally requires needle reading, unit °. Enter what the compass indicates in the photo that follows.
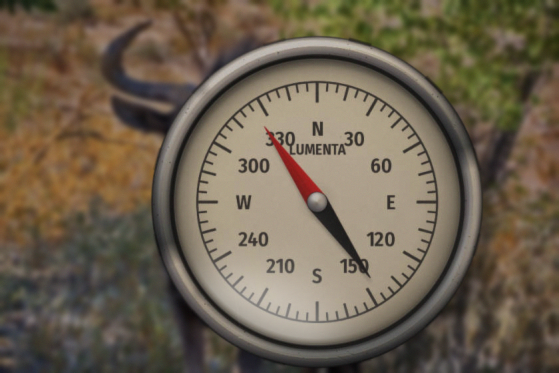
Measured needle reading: 325 °
